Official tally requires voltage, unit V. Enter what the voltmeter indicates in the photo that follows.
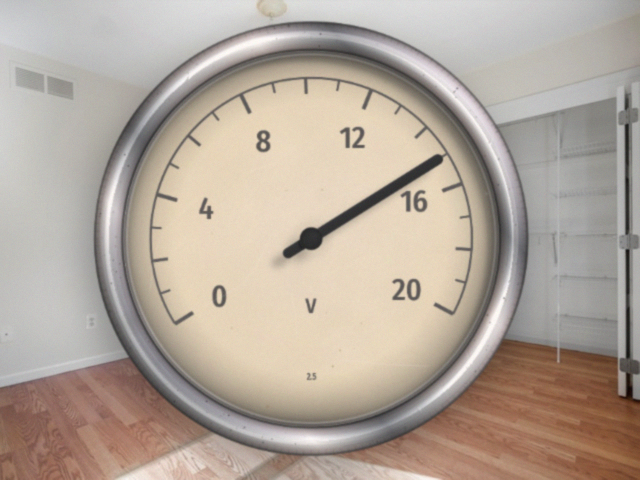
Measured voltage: 15 V
